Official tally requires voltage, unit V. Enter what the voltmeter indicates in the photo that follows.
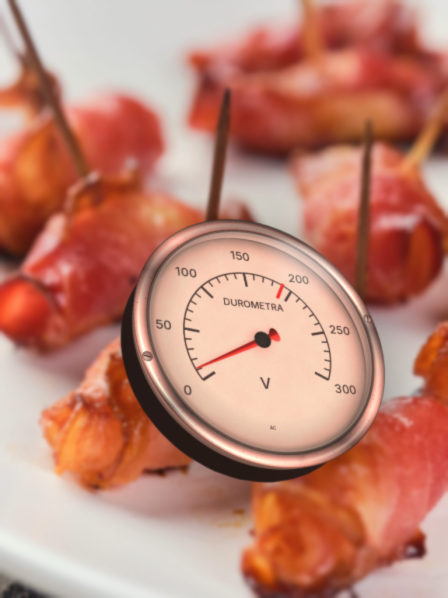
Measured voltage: 10 V
